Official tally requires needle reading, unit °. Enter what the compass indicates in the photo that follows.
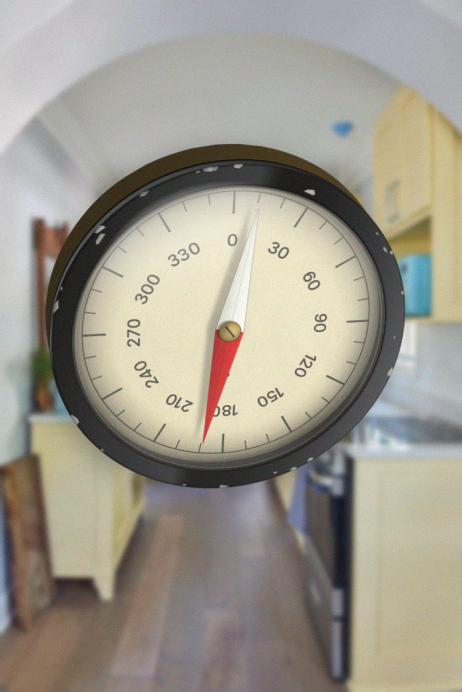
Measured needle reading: 190 °
